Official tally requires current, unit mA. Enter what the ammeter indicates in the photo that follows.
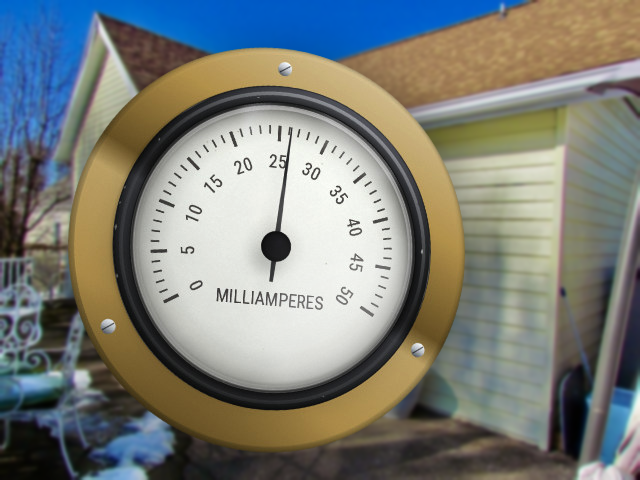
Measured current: 26 mA
